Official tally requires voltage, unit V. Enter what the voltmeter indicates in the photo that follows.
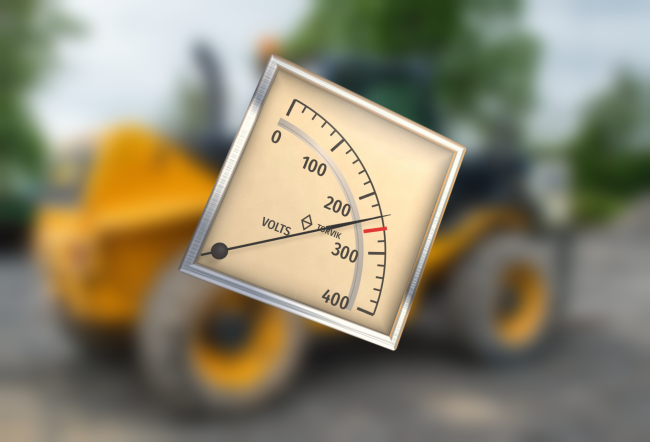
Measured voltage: 240 V
